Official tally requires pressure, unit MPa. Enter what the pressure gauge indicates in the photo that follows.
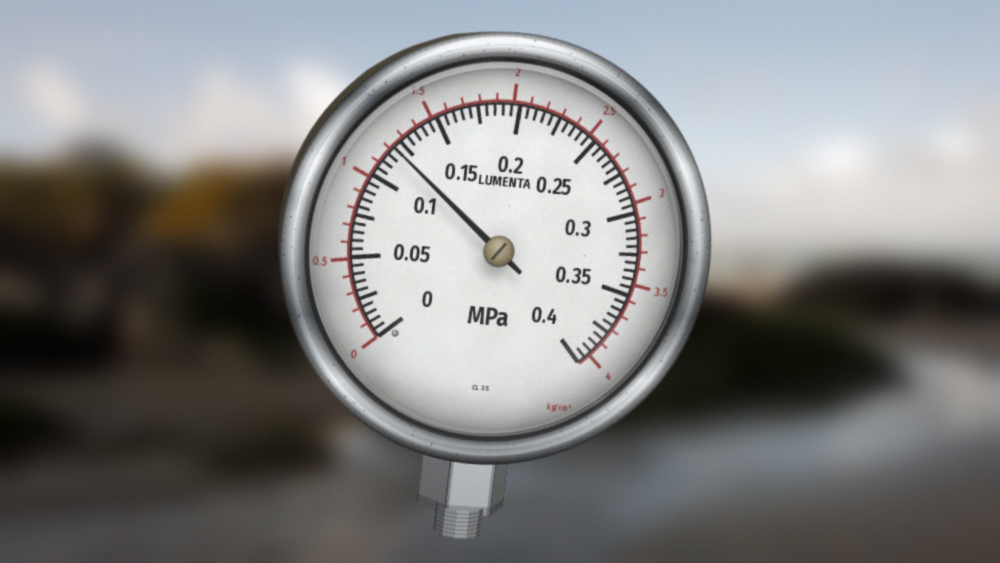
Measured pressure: 0.12 MPa
